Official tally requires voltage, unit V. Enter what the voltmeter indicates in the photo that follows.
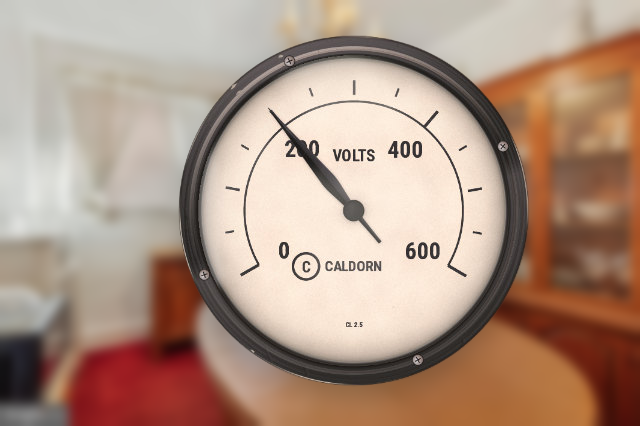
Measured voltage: 200 V
